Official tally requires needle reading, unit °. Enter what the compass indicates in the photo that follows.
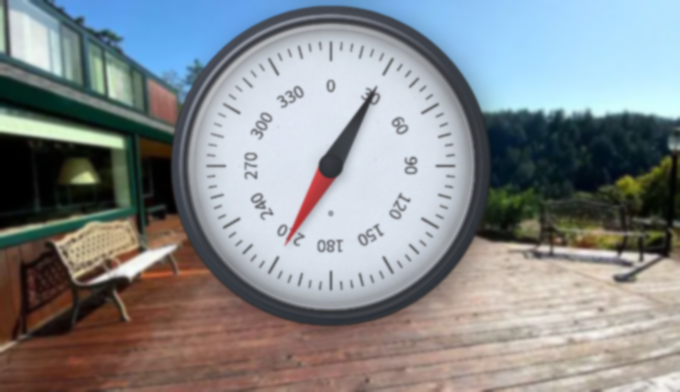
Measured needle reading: 210 °
